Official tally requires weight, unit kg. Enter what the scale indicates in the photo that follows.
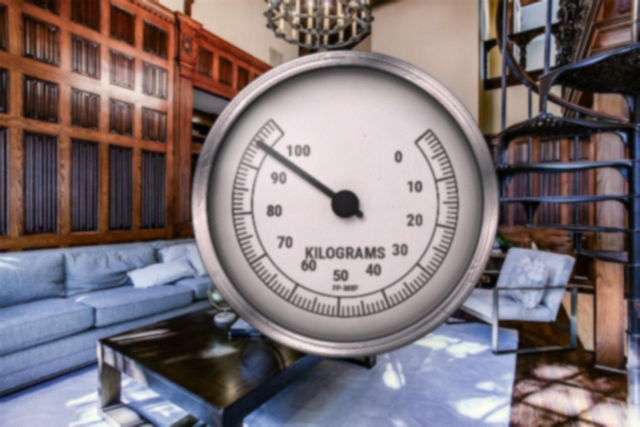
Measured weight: 95 kg
